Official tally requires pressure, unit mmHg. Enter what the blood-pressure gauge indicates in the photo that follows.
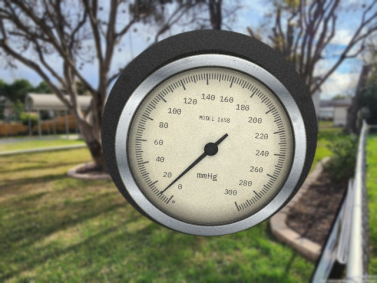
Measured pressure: 10 mmHg
